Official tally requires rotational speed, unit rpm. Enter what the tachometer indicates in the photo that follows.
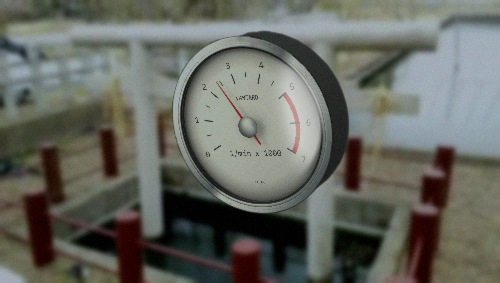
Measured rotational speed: 2500 rpm
